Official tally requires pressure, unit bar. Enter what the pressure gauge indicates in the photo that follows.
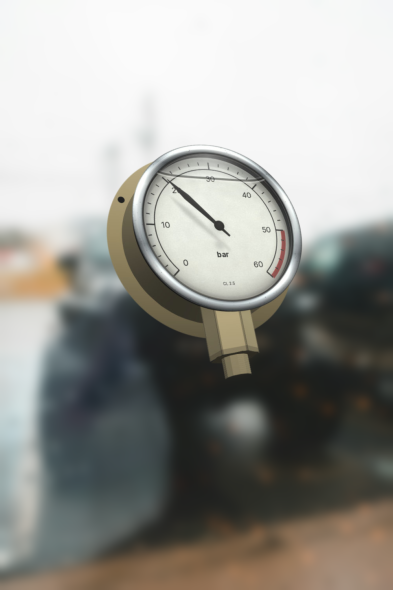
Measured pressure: 20 bar
